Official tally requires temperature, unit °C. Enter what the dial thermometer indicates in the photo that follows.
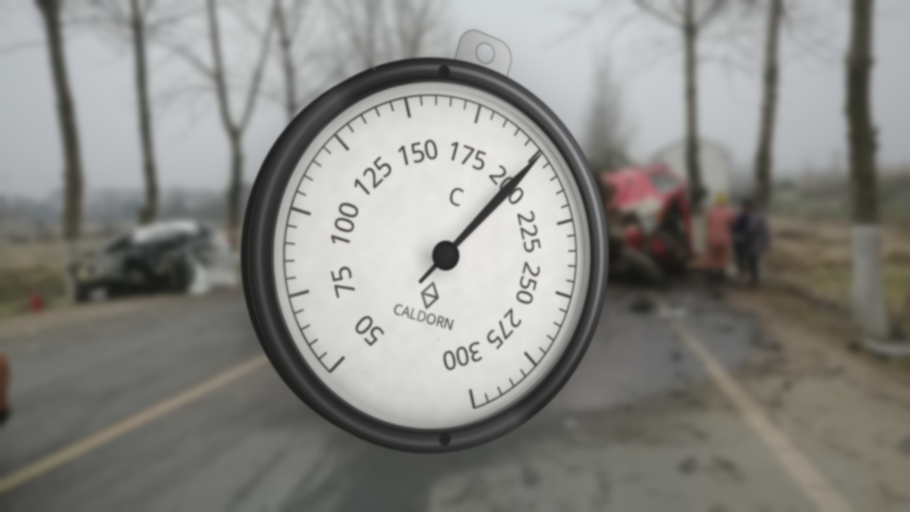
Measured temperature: 200 °C
